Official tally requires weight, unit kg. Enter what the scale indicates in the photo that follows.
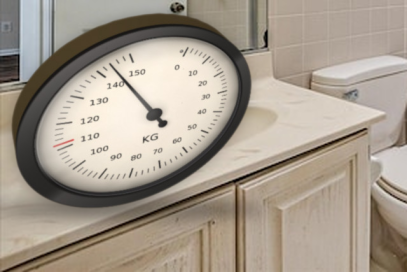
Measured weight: 144 kg
